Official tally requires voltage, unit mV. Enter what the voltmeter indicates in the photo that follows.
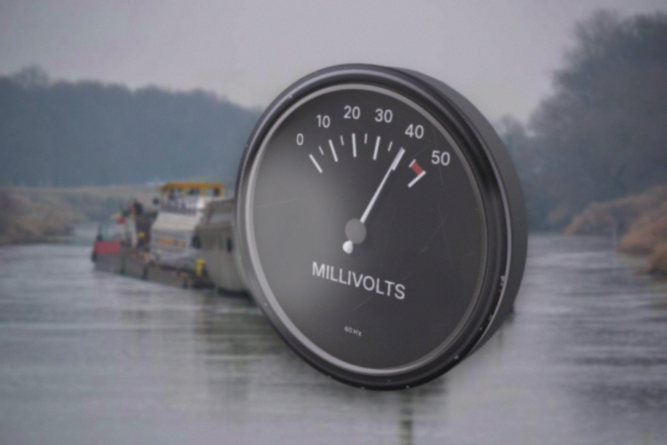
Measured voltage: 40 mV
